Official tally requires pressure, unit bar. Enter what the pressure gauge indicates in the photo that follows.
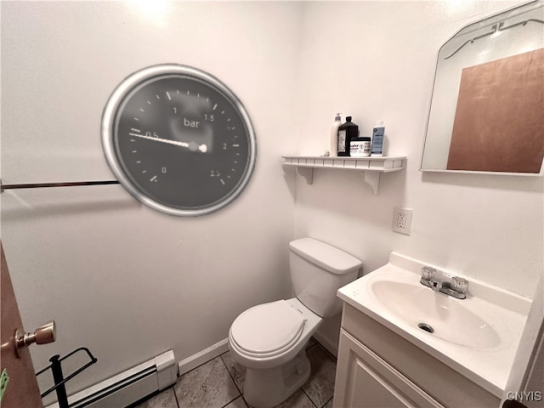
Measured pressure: 0.45 bar
